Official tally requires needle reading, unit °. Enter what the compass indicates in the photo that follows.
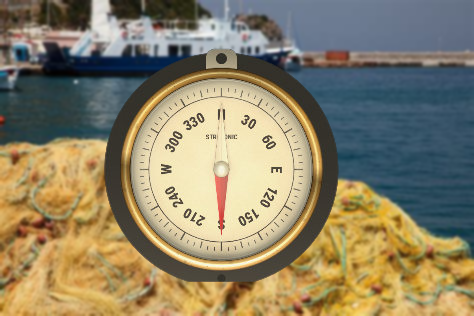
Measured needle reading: 180 °
